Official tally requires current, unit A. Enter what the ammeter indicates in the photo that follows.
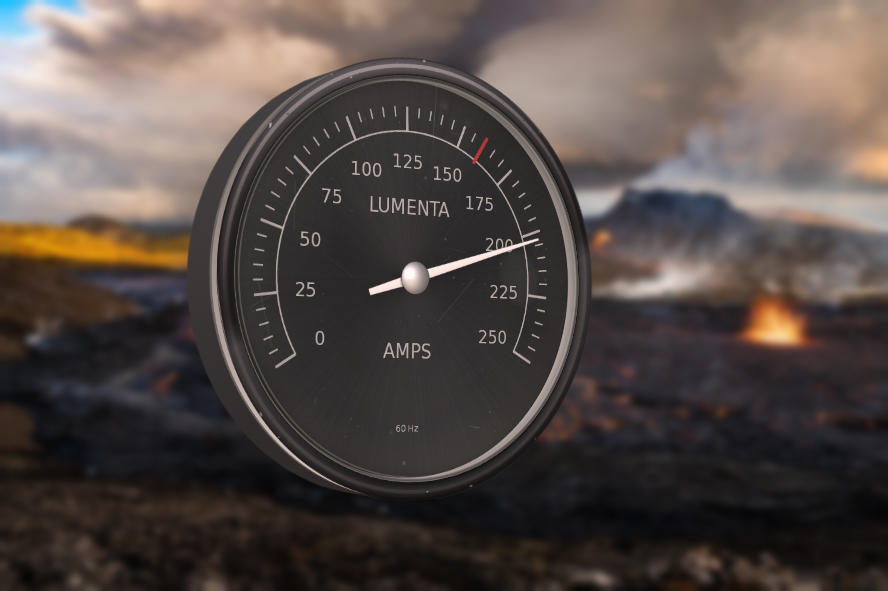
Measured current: 202.5 A
